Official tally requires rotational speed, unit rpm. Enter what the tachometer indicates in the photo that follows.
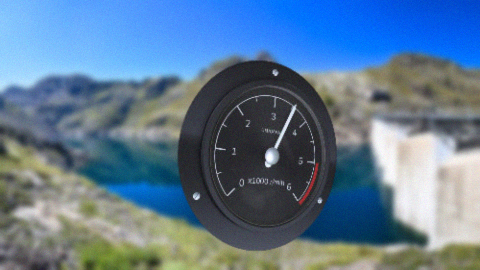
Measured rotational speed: 3500 rpm
